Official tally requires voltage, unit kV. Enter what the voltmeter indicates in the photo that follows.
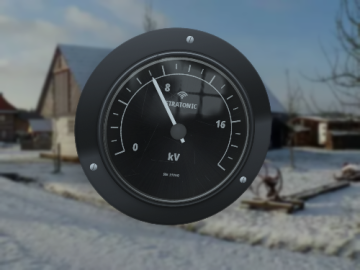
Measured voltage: 7 kV
